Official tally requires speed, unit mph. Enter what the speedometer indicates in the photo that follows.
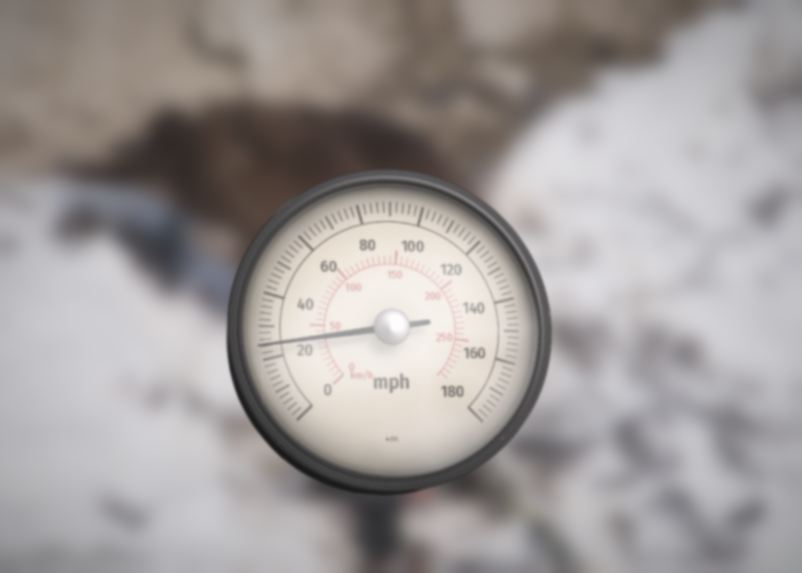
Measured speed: 24 mph
